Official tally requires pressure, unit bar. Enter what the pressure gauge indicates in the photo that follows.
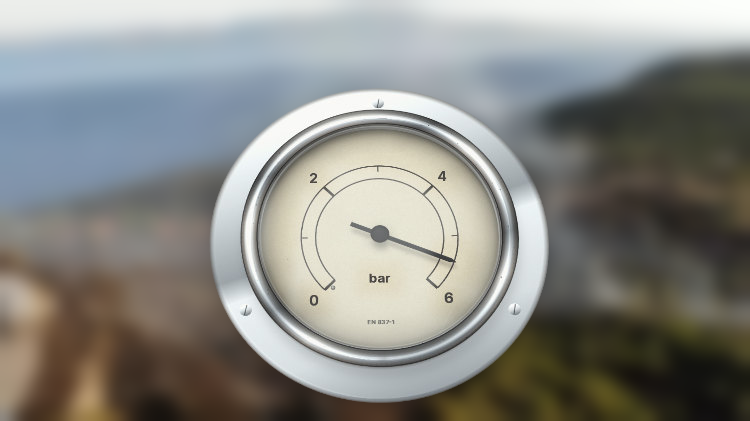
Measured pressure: 5.5 bar
